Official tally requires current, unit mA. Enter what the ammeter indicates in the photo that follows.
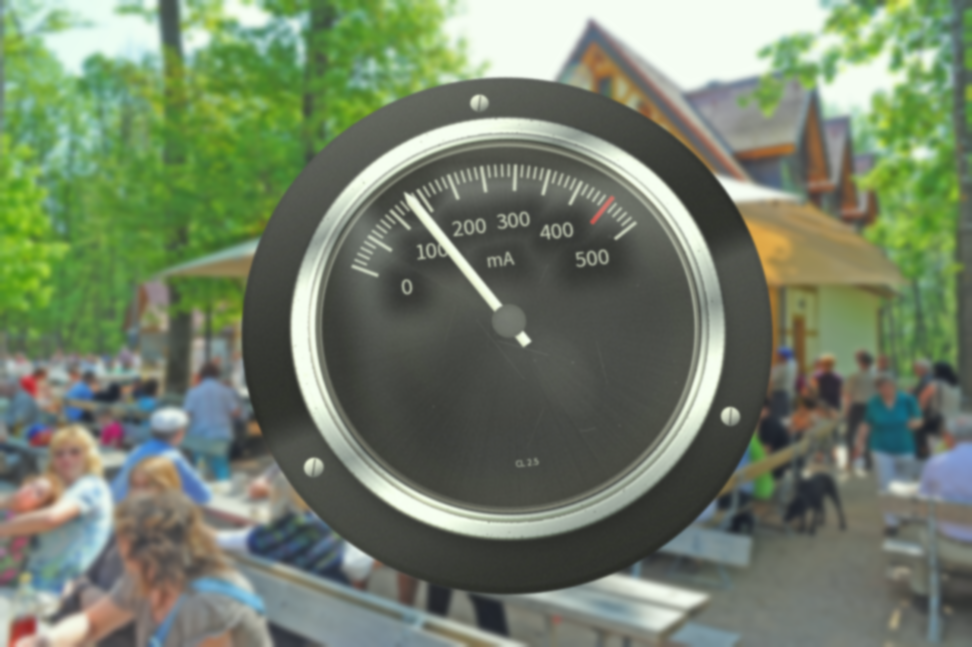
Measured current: 130 mA
